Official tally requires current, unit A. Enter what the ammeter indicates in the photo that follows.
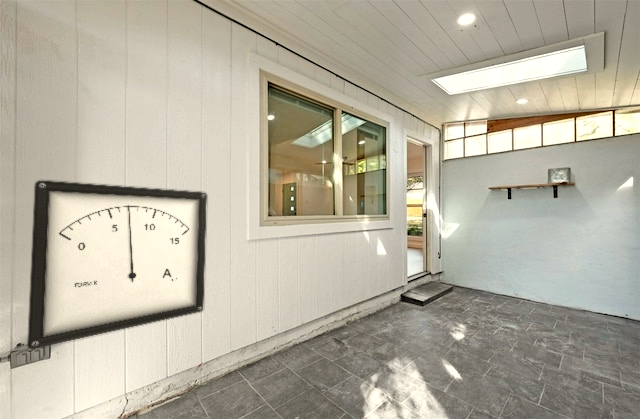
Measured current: 7 A
